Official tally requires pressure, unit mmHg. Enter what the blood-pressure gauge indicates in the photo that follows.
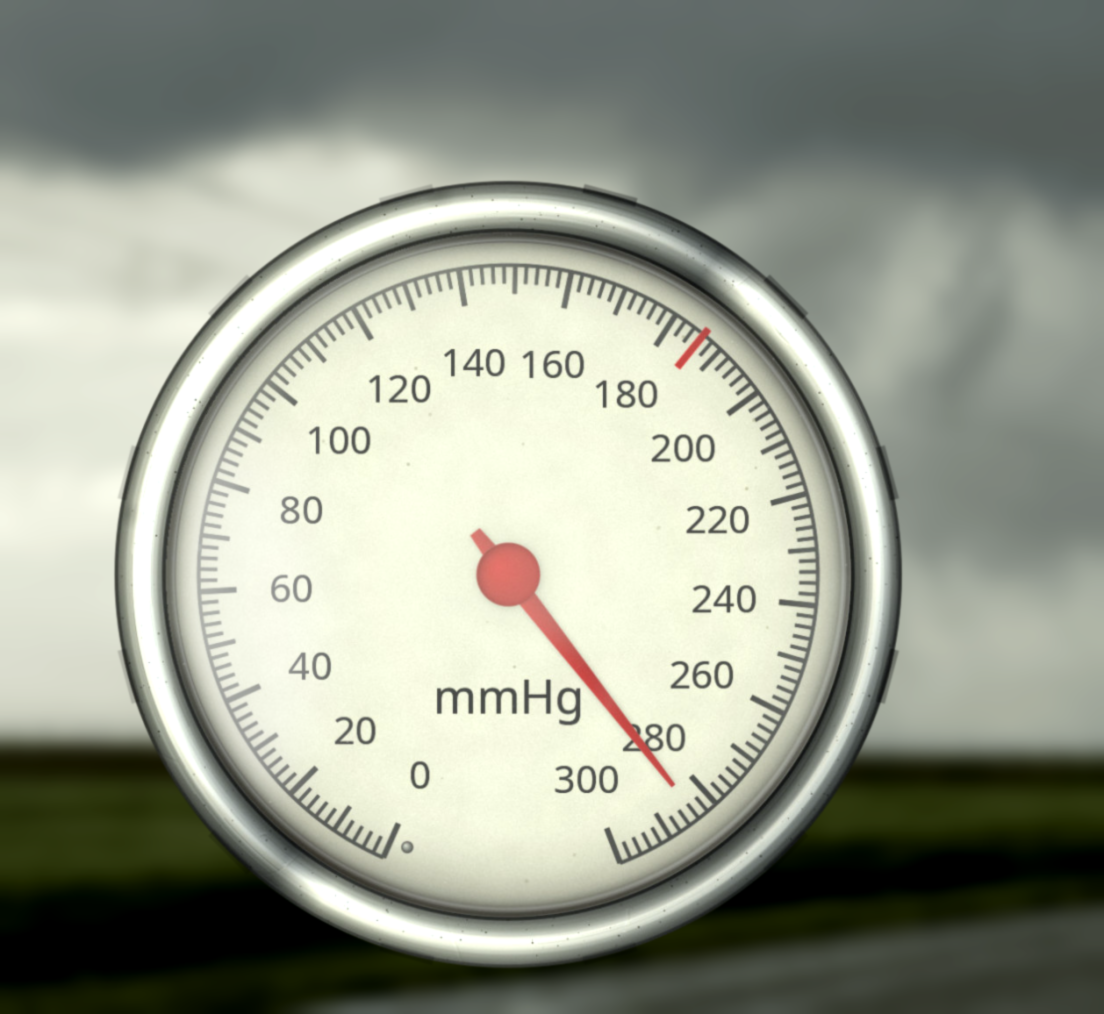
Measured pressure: 284 mmHg
